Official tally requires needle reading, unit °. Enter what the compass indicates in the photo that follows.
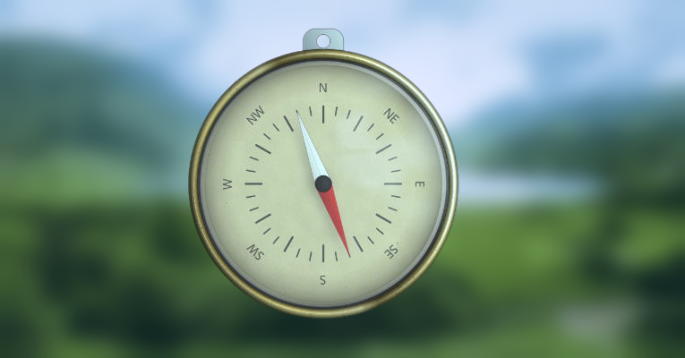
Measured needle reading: 160 °
